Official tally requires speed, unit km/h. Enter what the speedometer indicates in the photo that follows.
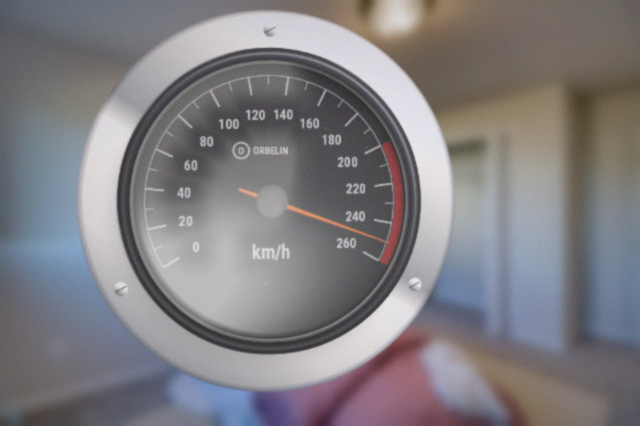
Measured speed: 250 km/h
